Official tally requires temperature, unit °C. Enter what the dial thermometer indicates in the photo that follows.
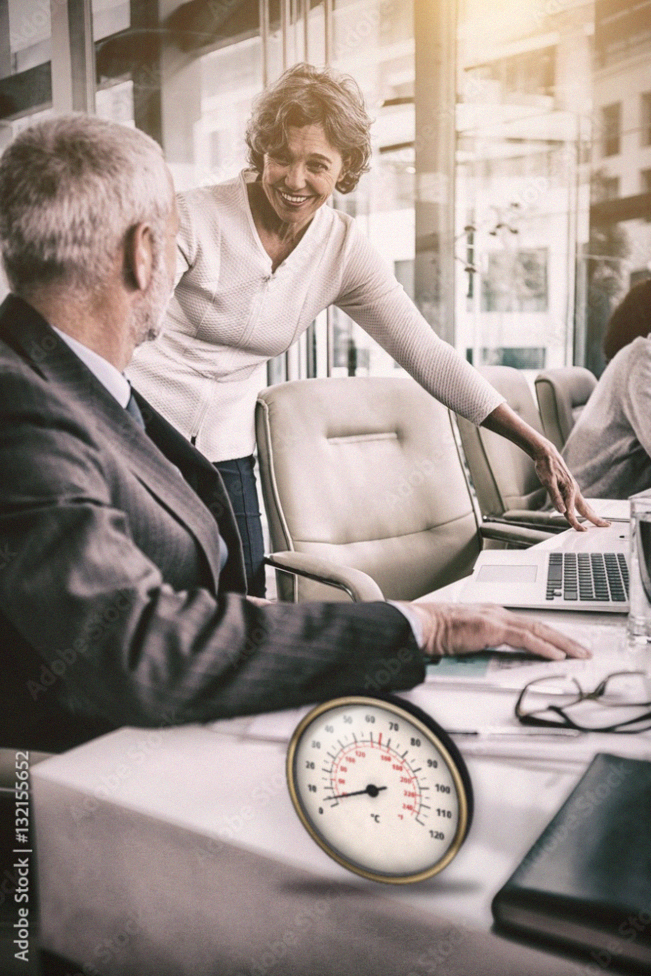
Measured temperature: 5 °C
